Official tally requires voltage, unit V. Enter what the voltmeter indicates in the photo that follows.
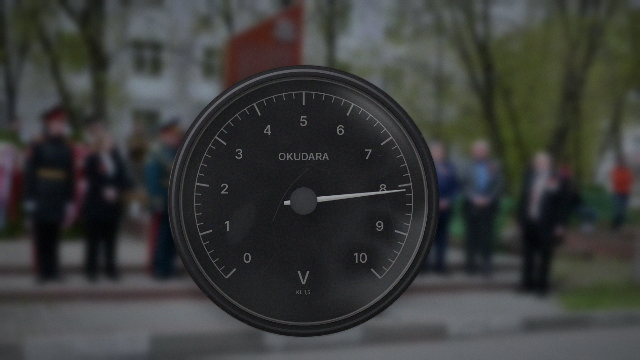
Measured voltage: 8.1 V
